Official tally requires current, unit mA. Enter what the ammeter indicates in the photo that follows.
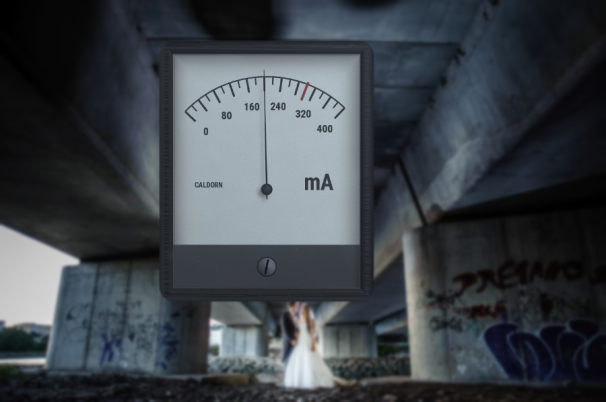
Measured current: 200 mA
